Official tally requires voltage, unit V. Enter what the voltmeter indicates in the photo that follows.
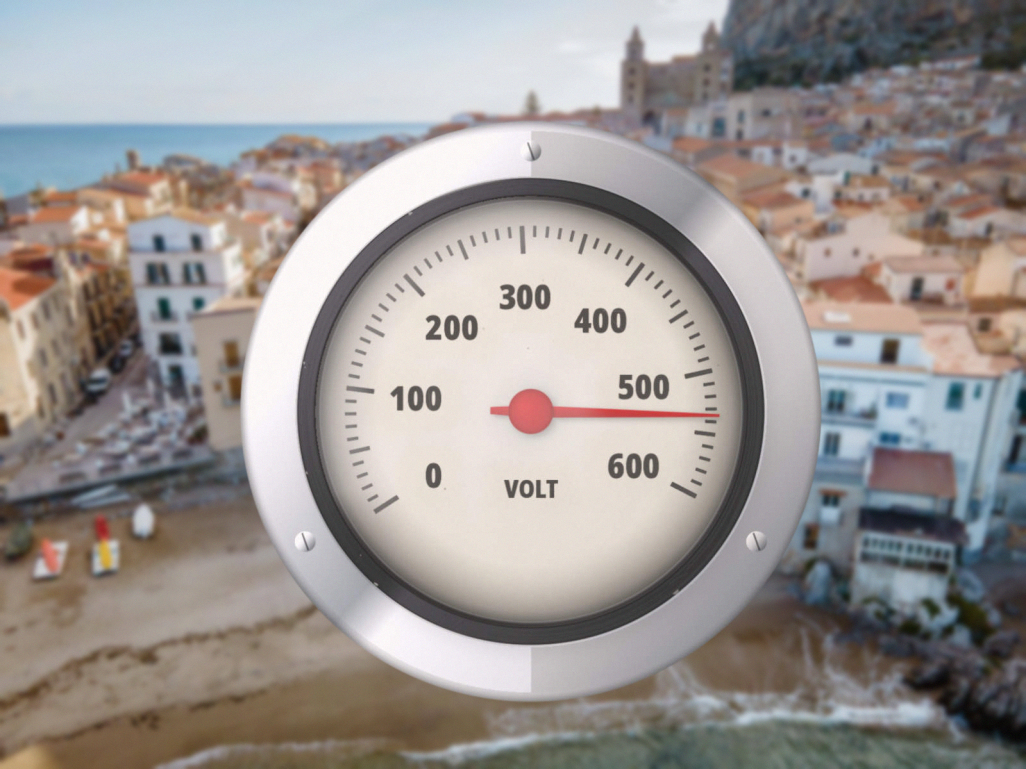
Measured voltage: 535 V
